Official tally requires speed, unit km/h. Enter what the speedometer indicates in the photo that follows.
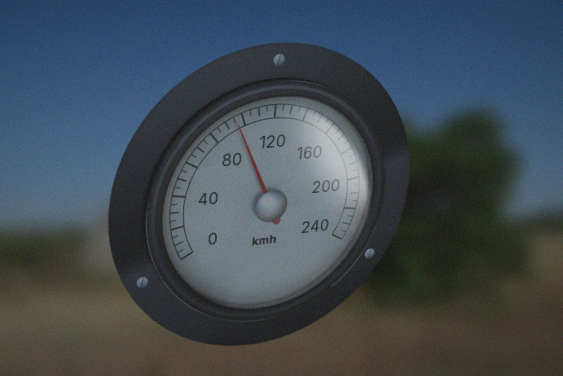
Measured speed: 95 km/h
